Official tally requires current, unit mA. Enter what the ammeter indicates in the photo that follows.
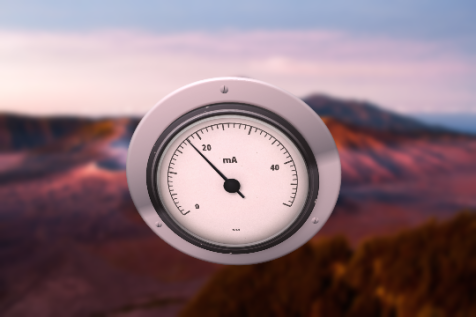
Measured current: 18 mA
